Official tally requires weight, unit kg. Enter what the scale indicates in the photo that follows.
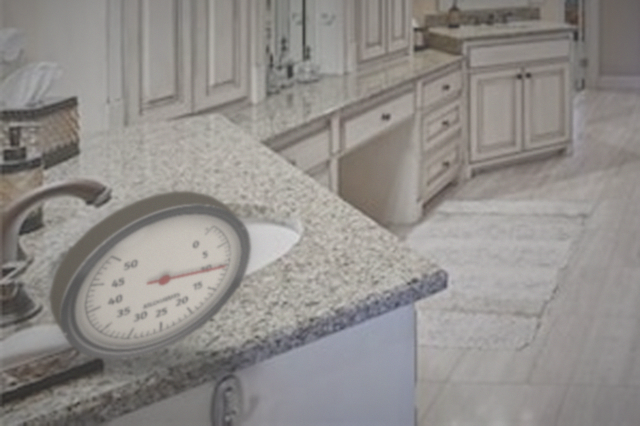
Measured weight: 10 kg
